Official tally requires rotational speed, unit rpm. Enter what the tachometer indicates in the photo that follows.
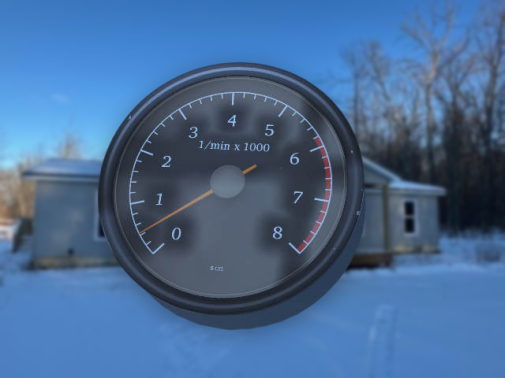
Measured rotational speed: 400 rpm
